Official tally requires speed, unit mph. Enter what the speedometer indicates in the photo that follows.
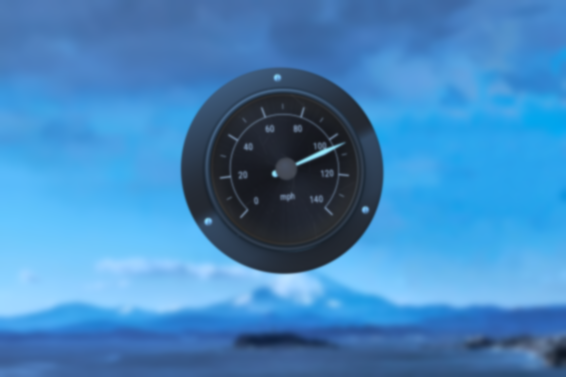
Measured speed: 105 mph
